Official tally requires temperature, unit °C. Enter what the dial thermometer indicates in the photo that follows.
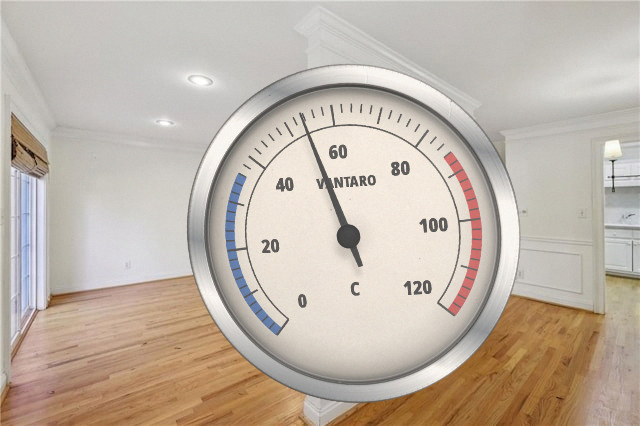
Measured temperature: 54 °C
